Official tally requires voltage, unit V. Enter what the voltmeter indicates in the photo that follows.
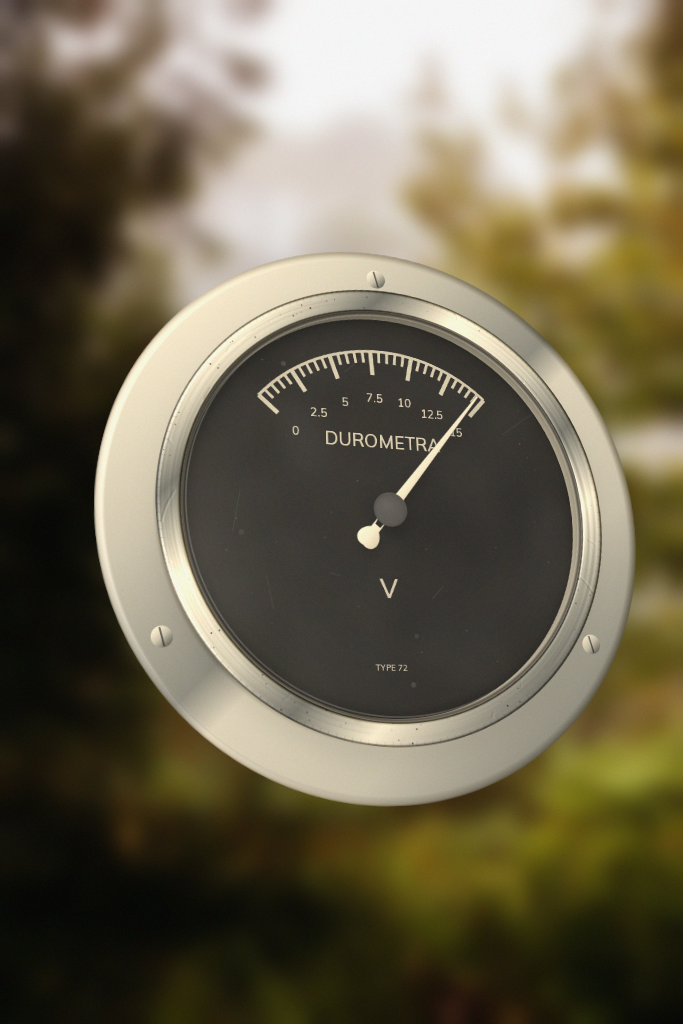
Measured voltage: 14.5 V
